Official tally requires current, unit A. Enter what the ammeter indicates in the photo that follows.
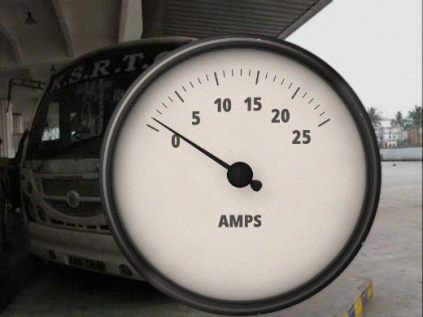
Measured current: 1 A
